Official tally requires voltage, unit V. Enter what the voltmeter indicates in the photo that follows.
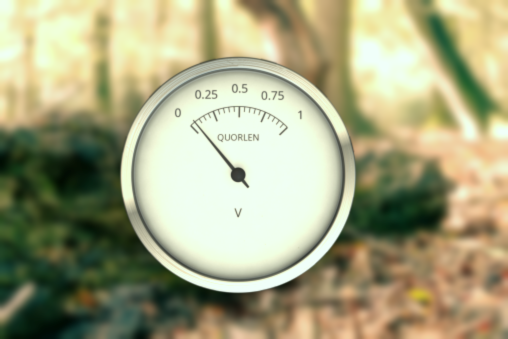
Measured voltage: 0.05 V
